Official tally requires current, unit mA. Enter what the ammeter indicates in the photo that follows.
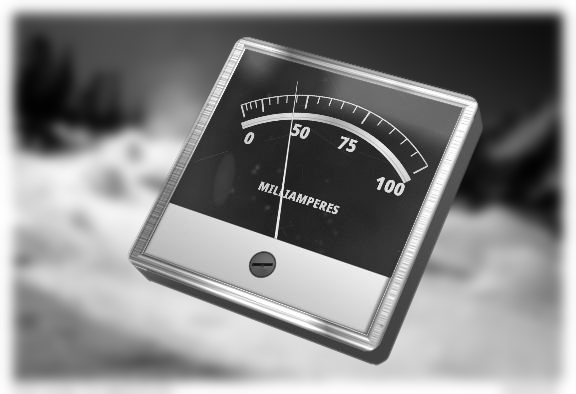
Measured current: 45 mA
